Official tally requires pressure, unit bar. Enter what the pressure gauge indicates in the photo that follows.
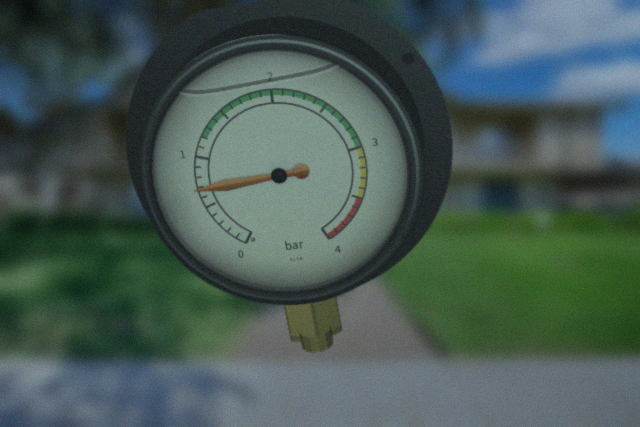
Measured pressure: 0.7 bar
